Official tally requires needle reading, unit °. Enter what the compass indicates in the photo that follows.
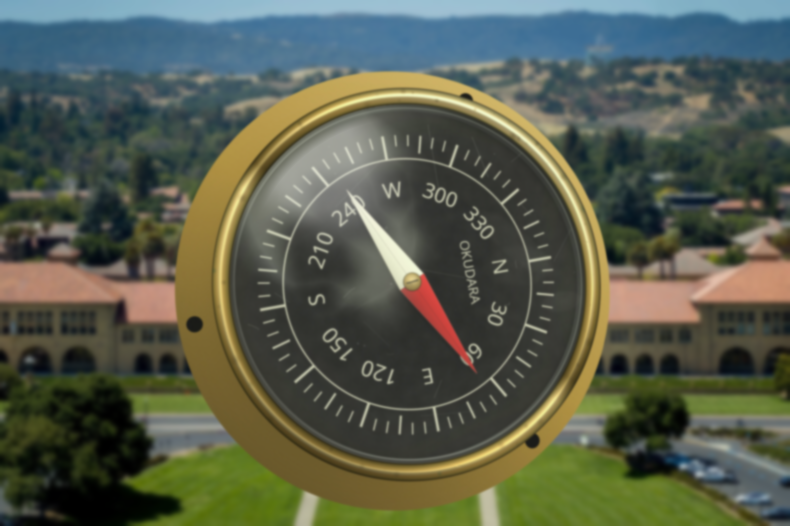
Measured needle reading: 65 °
